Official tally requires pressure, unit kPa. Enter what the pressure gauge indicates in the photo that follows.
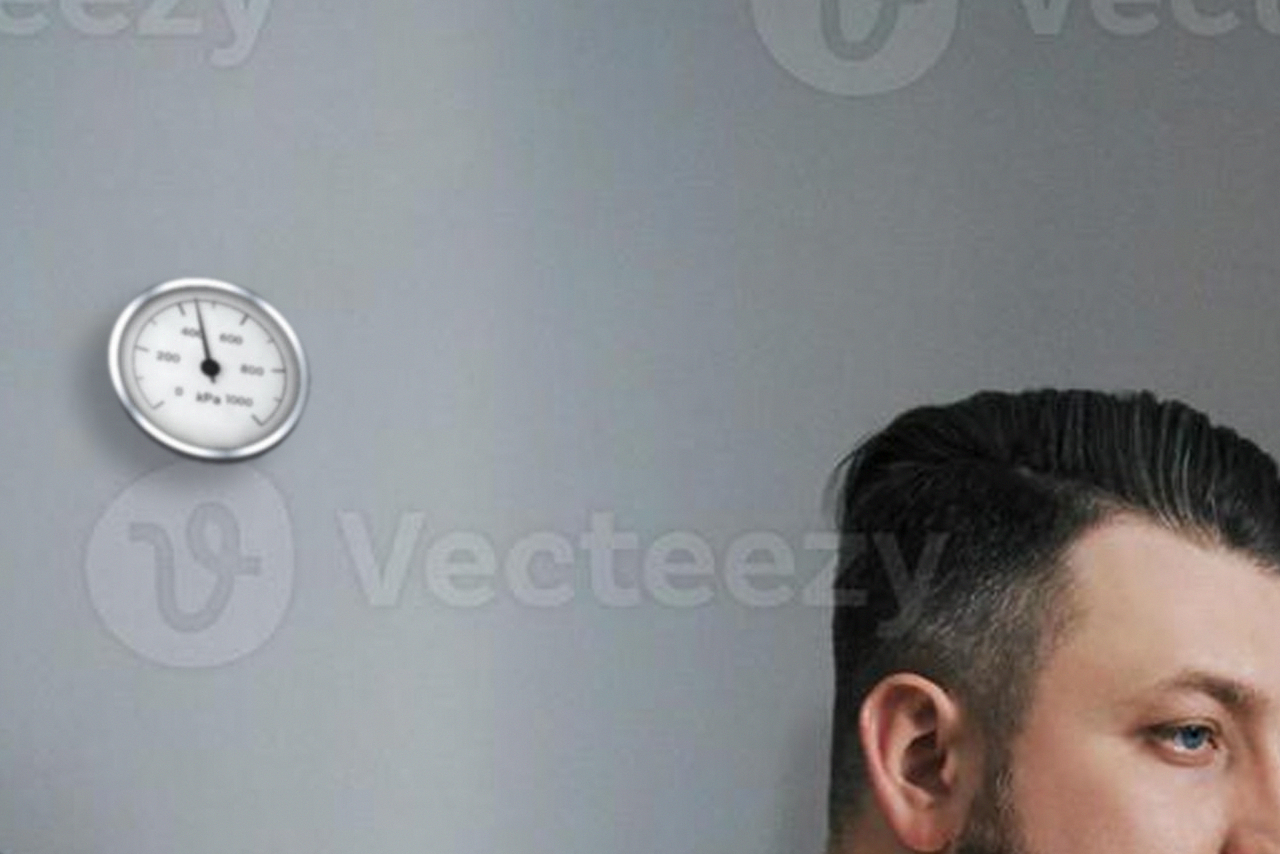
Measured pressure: 450 kPa
